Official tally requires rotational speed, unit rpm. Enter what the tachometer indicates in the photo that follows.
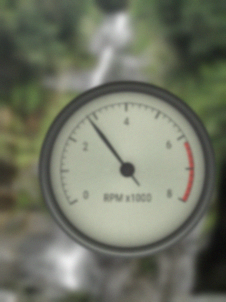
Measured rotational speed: 2800 rpm
